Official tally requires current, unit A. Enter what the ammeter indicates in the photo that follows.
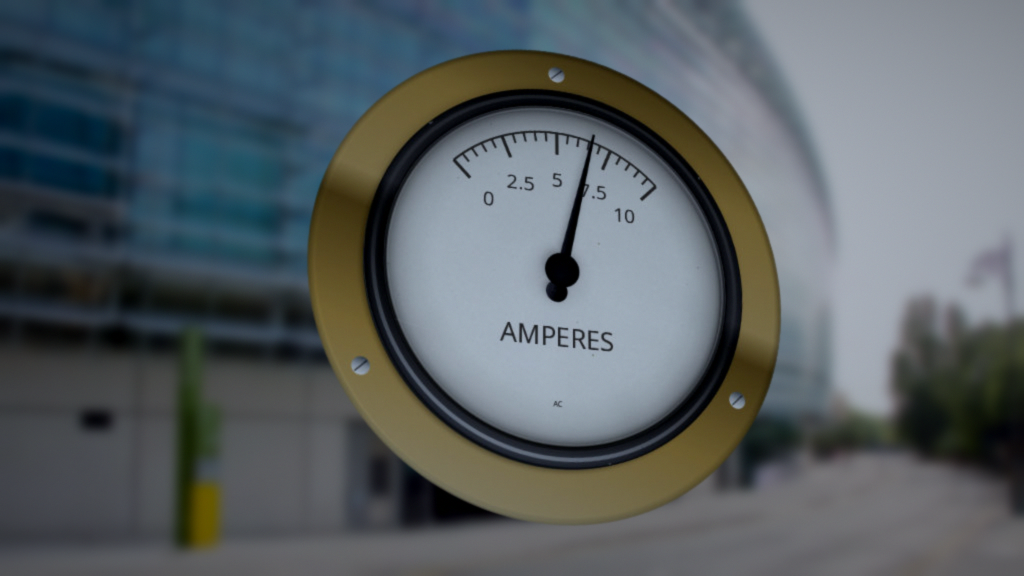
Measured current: 6.5 A
